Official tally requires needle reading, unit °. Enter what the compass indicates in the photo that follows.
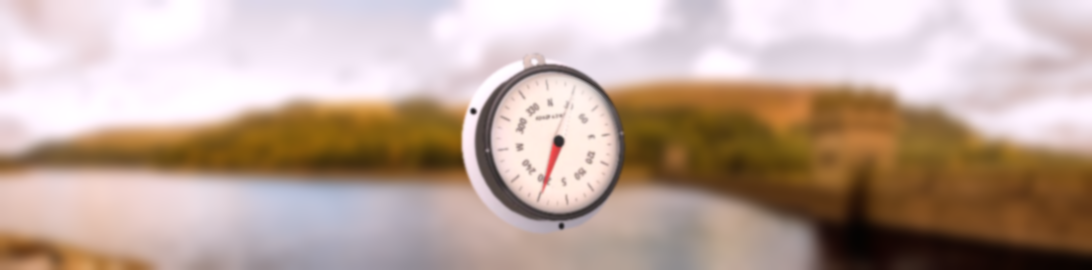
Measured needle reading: 210 °
